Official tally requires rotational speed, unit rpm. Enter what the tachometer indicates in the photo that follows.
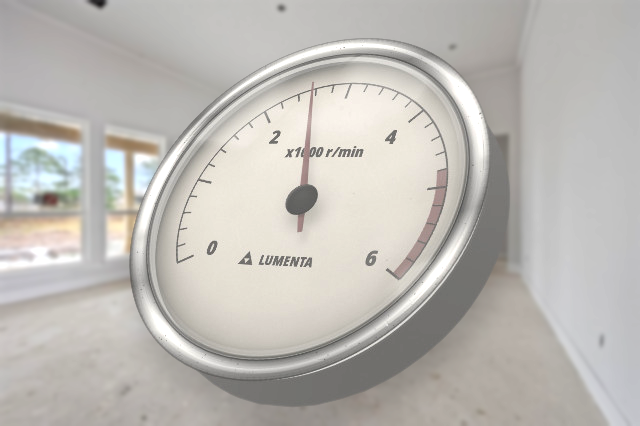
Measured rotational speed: 2600 rpm
